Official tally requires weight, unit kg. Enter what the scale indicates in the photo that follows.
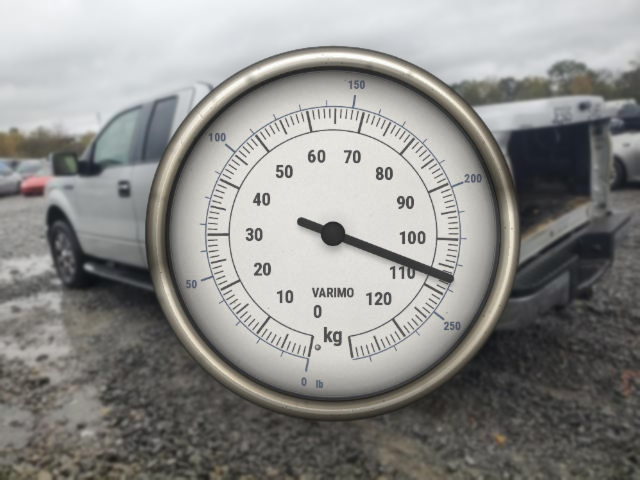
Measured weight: 107 kg
